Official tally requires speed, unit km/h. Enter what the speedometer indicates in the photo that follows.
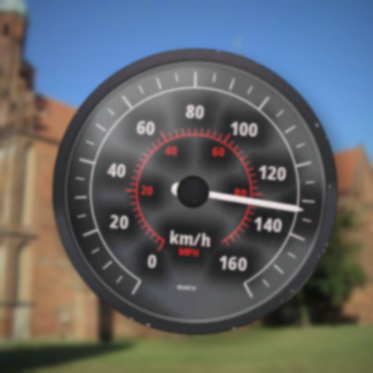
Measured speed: 132.5 km/h
